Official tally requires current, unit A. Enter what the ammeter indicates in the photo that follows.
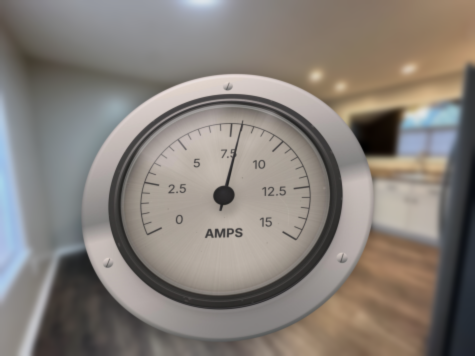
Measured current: 8 A
